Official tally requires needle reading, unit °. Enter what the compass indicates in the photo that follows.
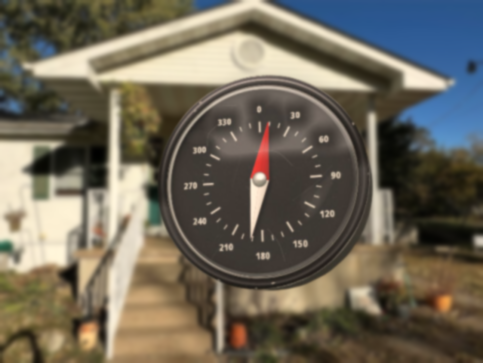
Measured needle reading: 10 °
